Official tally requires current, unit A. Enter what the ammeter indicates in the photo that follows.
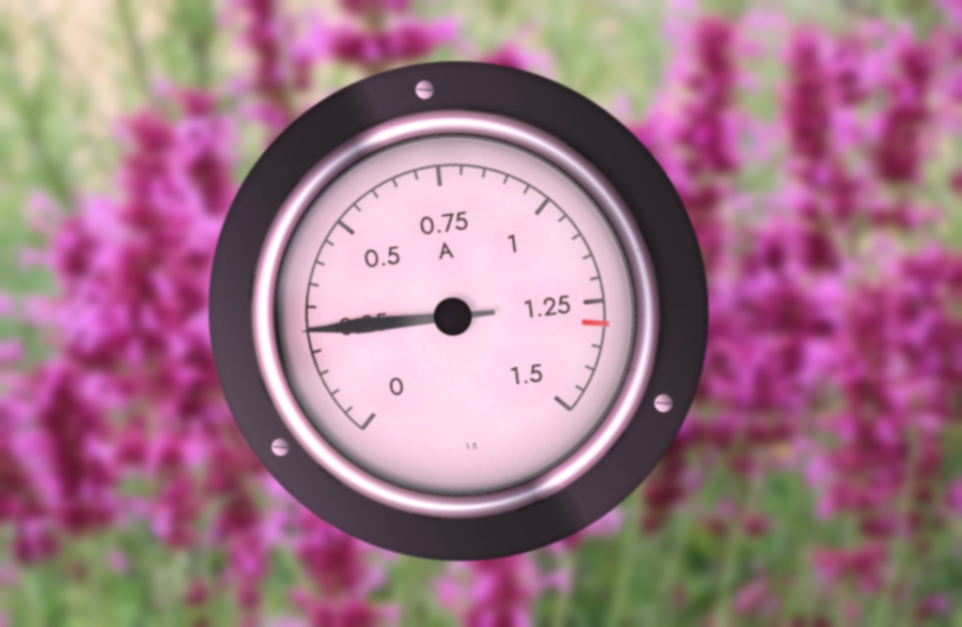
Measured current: 0.25 A
